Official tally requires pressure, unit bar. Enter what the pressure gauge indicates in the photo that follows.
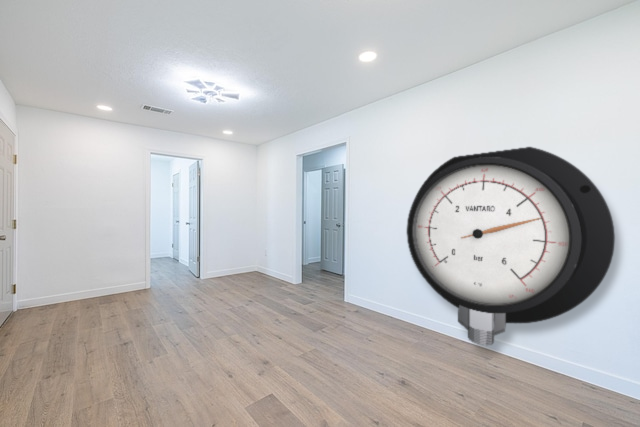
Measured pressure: 4.5 bar
